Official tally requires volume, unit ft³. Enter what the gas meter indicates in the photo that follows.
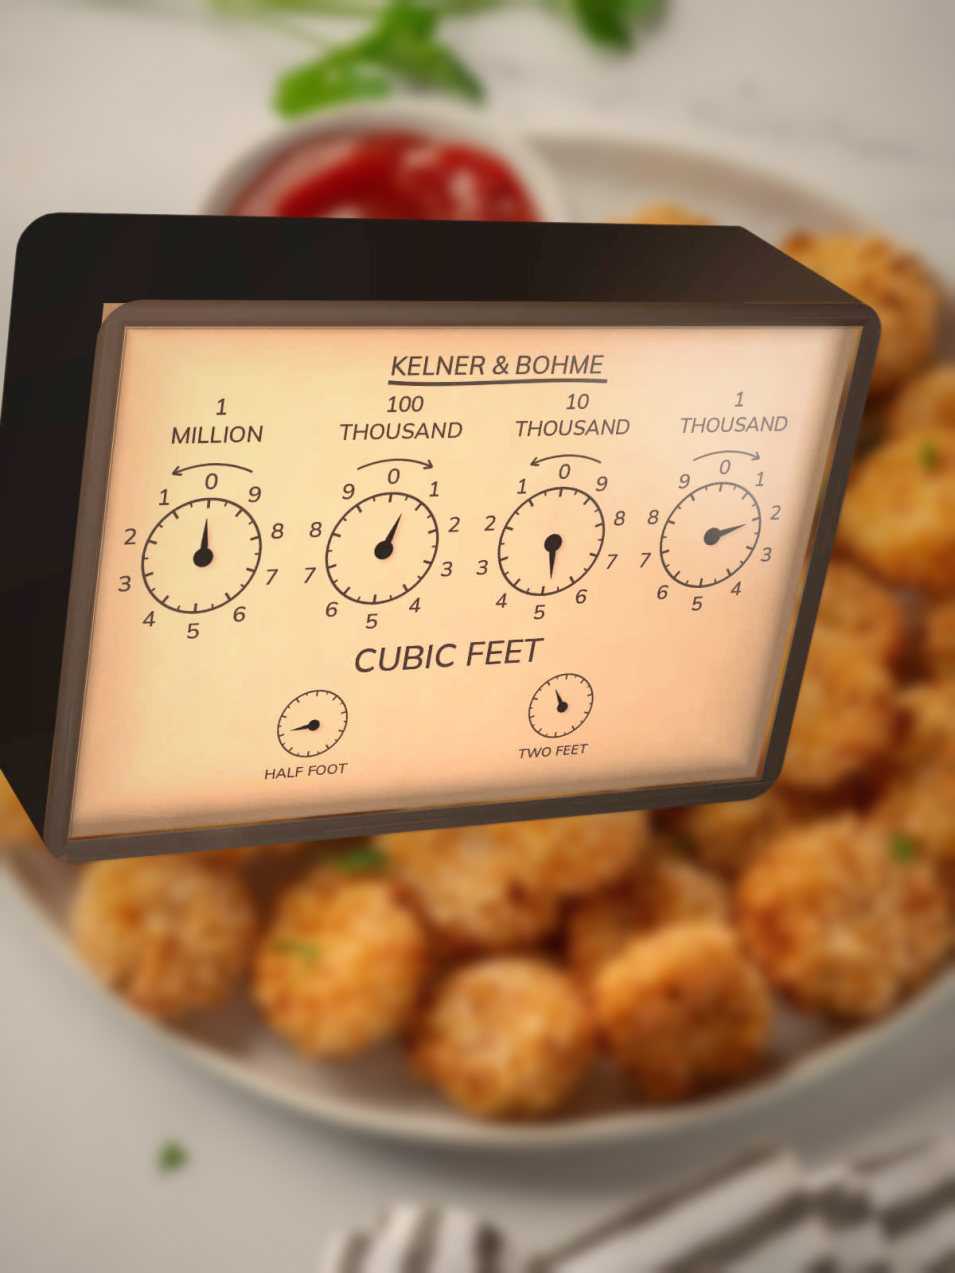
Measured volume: 5200 ft³
